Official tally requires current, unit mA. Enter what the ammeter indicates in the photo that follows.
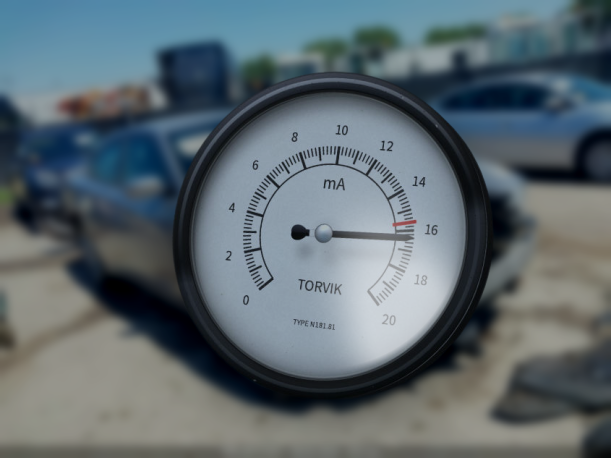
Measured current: 16.4 mA
